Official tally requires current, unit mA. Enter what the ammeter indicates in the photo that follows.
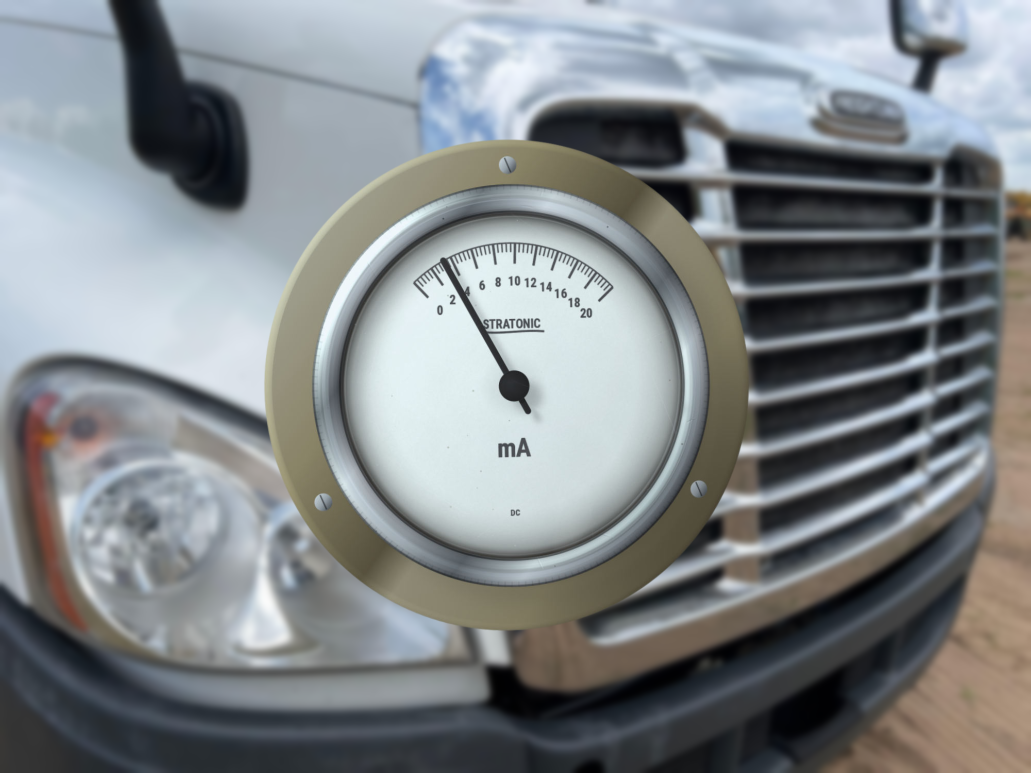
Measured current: 3.2 mA
